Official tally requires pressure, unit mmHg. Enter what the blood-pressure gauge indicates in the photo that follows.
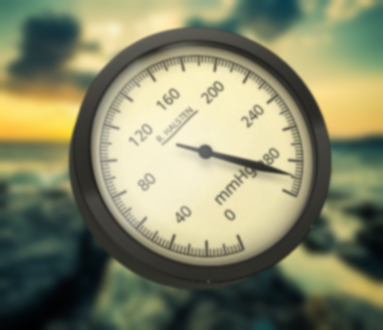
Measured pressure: 290 mmHg
